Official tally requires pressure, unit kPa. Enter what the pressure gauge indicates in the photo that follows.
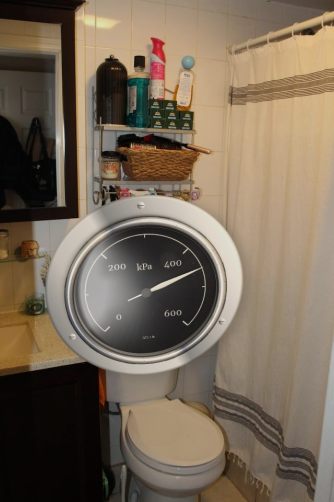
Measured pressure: 450 kPa
